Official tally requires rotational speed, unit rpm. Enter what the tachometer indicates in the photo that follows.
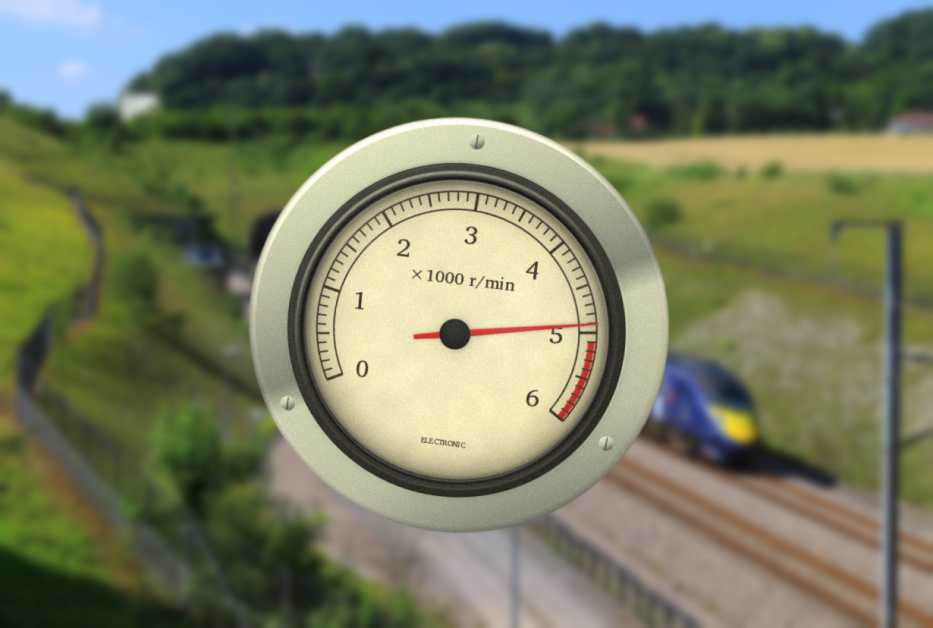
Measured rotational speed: 4900 rpm
